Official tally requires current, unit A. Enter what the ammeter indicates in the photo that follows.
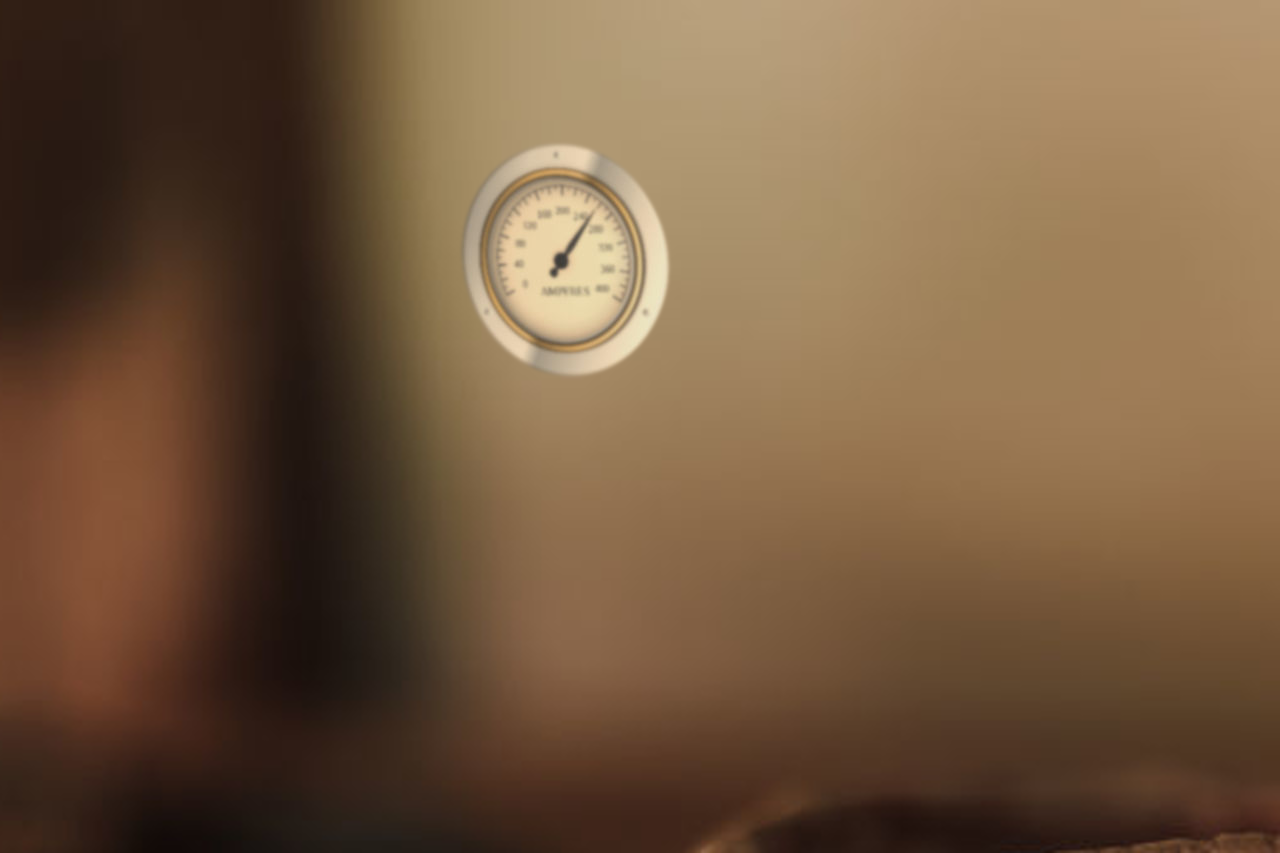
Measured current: 260 A
